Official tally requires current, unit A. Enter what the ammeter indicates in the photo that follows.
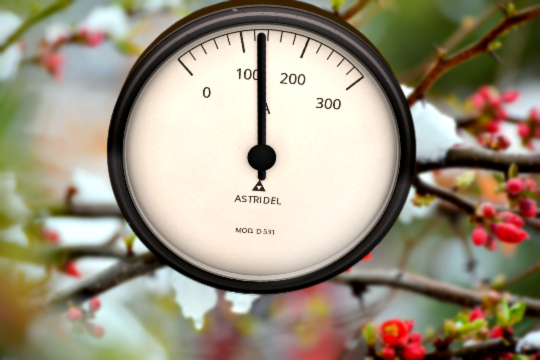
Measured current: 130 A
